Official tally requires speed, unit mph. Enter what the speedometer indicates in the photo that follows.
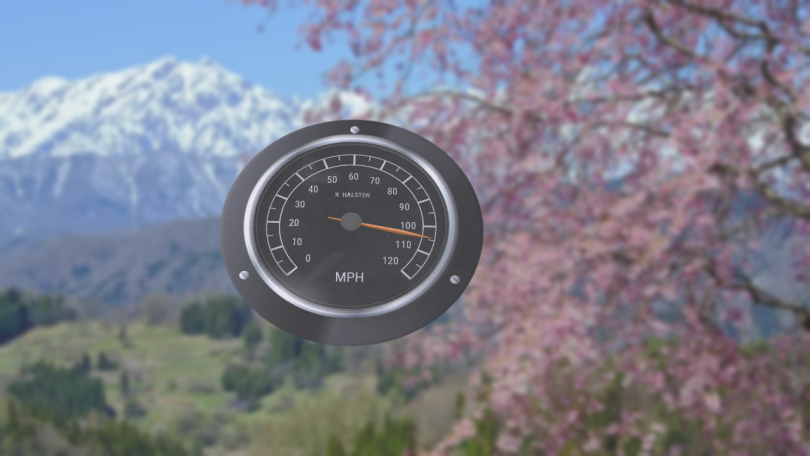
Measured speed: 105 mph
